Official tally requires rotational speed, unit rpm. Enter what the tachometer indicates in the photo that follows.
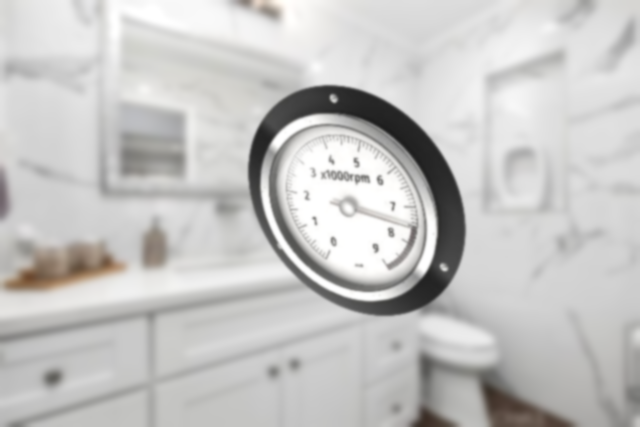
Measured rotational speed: 7500 rpm
